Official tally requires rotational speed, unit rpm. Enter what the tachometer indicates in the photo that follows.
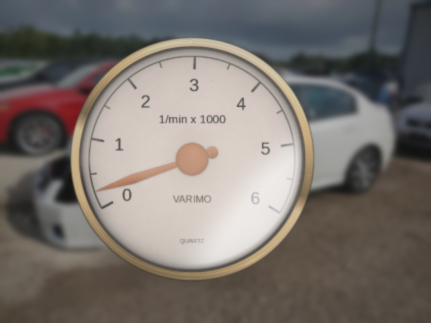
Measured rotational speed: 250 rpm
